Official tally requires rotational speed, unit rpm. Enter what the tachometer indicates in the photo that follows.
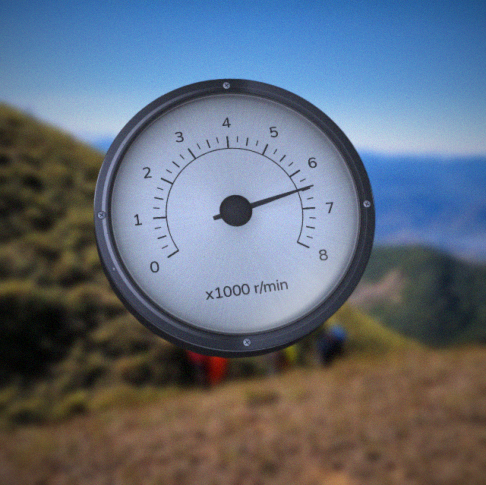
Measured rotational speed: 6500 rpm
